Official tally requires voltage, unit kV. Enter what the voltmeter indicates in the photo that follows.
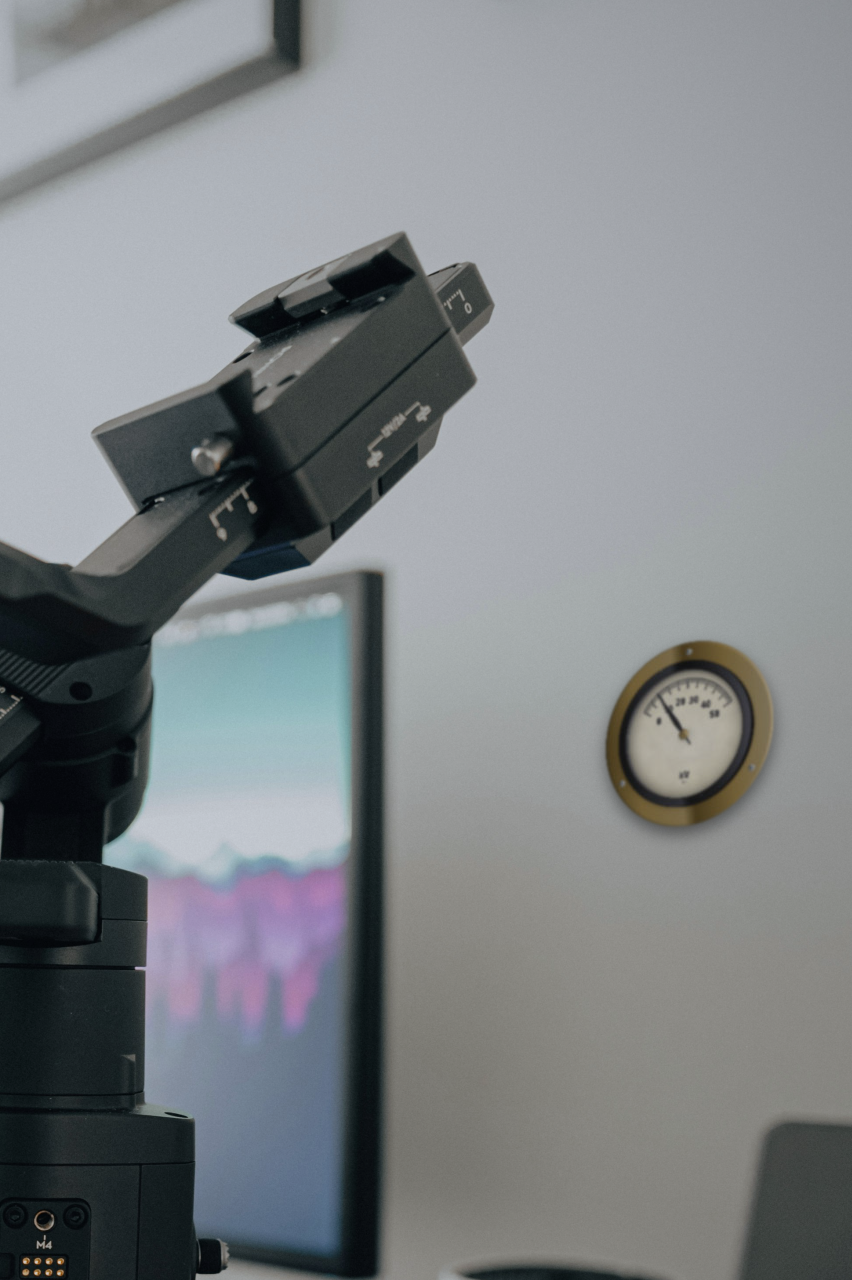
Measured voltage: 10 kV
